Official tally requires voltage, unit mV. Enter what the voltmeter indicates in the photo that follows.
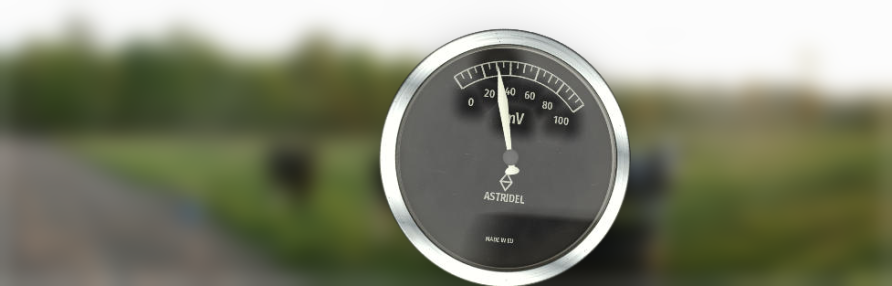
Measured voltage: 30 mV
